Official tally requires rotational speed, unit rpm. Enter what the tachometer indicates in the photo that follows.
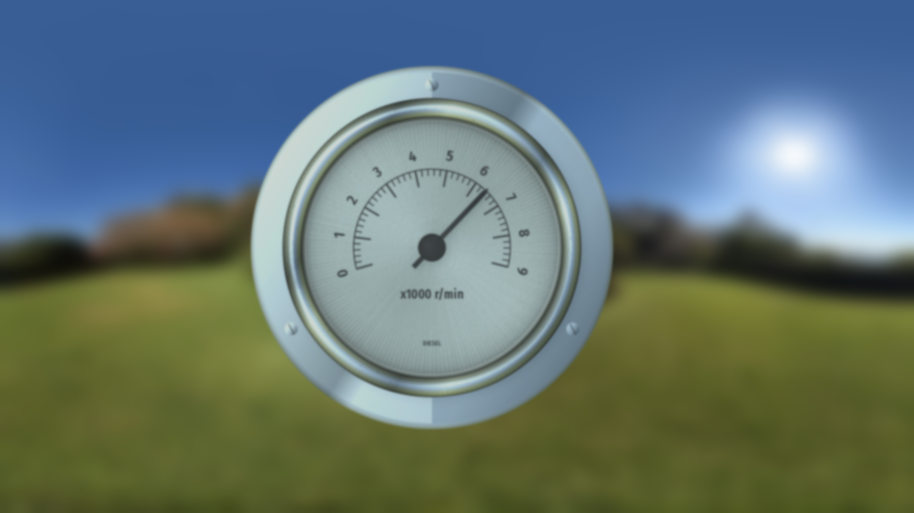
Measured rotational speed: 6400 rpm
